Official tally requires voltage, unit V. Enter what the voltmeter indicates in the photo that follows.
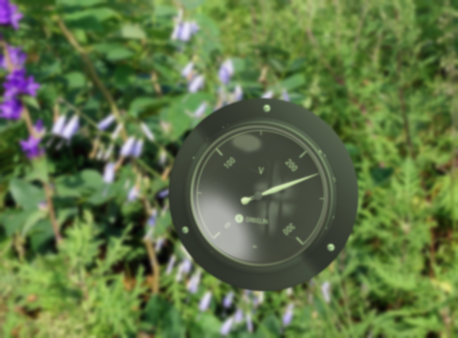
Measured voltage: 225 V
